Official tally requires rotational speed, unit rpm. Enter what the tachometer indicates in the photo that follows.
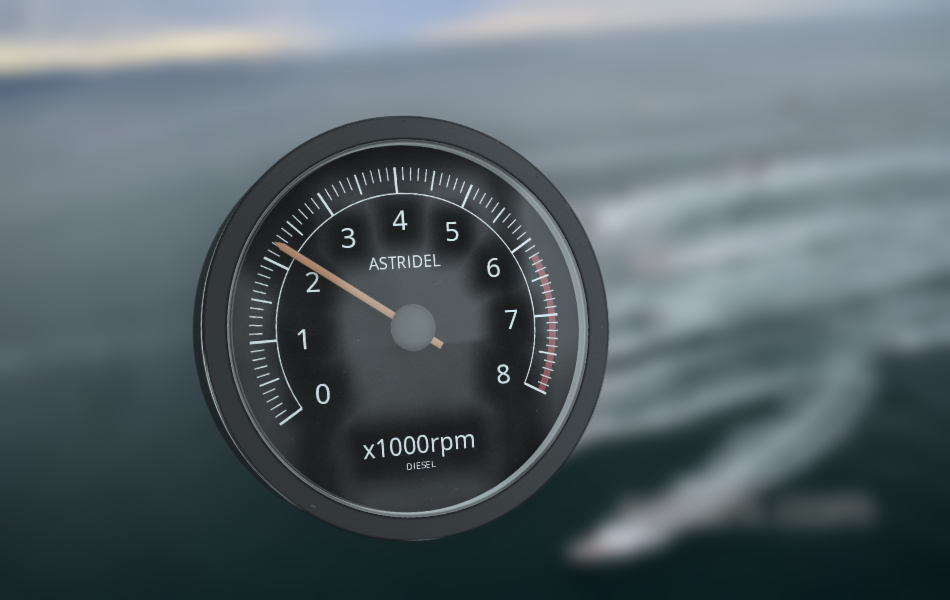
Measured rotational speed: 2200 rpm
